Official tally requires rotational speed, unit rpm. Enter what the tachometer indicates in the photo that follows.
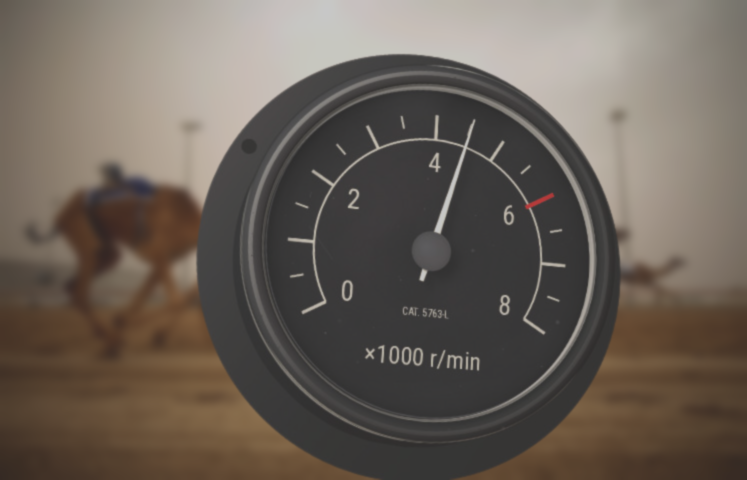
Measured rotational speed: 4500 rpm
